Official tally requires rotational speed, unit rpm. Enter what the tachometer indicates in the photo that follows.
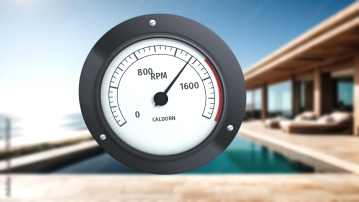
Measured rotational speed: 1350 rpm
